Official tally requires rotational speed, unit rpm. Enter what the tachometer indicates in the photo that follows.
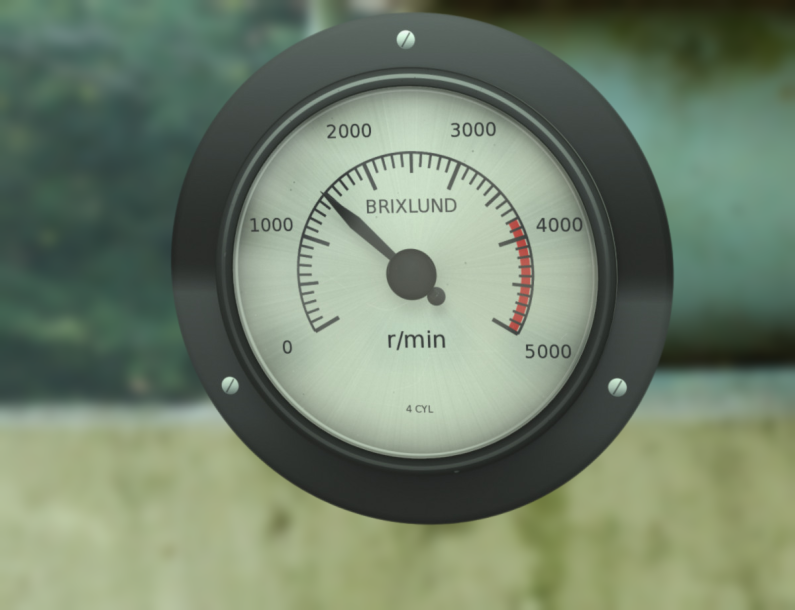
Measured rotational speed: 1500 rpm
